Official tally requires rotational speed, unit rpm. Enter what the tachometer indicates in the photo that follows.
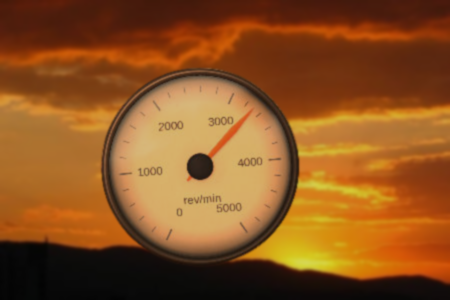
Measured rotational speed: 3300 rpm
